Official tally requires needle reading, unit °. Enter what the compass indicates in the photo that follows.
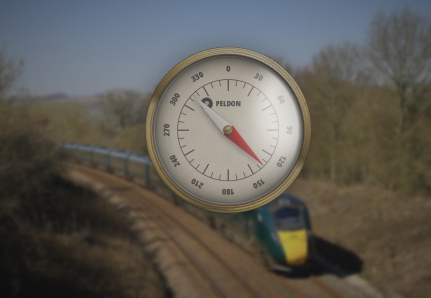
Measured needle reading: 135 °
